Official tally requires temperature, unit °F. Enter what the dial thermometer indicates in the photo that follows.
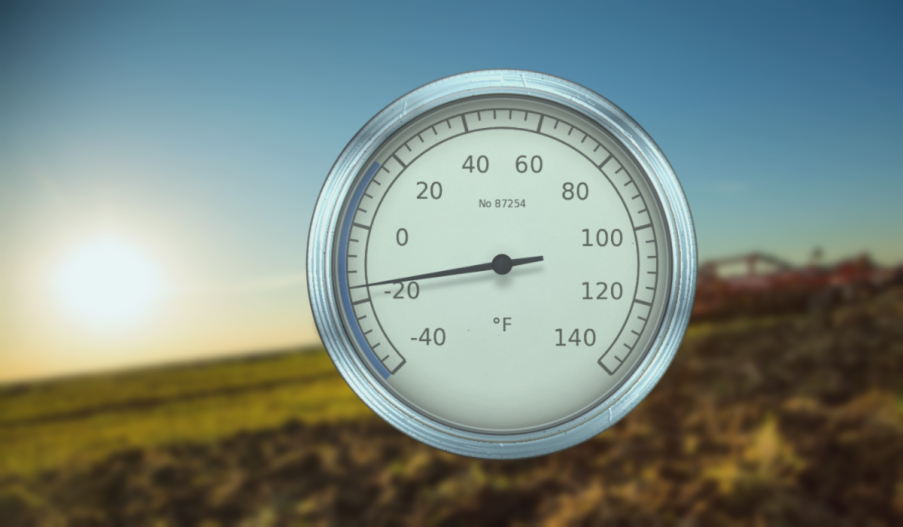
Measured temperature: -16 °F
